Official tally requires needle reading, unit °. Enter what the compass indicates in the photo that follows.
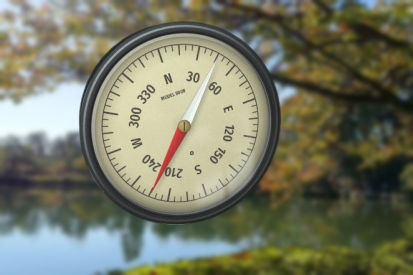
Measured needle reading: 225 °
